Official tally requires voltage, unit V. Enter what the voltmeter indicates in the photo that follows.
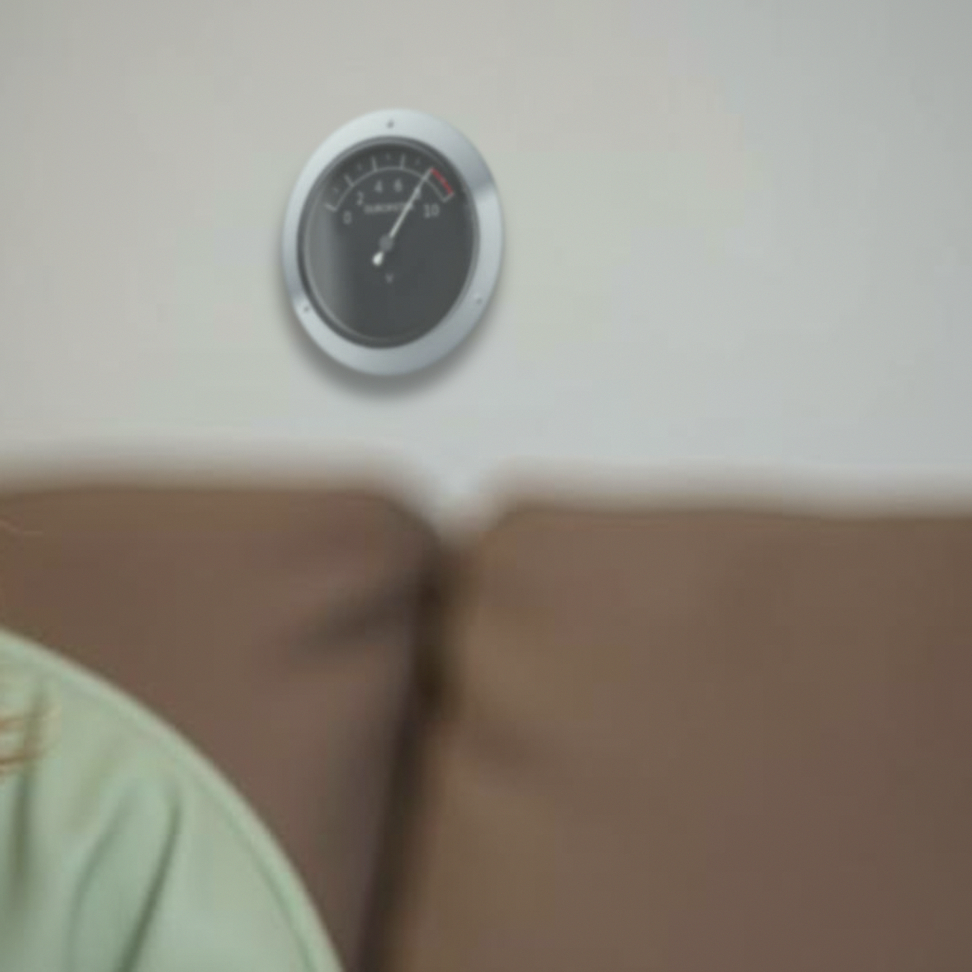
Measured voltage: 8 V
